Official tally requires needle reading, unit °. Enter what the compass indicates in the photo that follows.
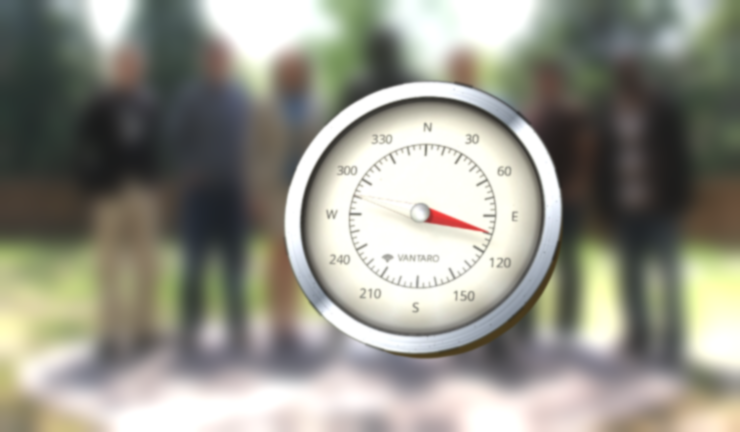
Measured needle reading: 105 °
